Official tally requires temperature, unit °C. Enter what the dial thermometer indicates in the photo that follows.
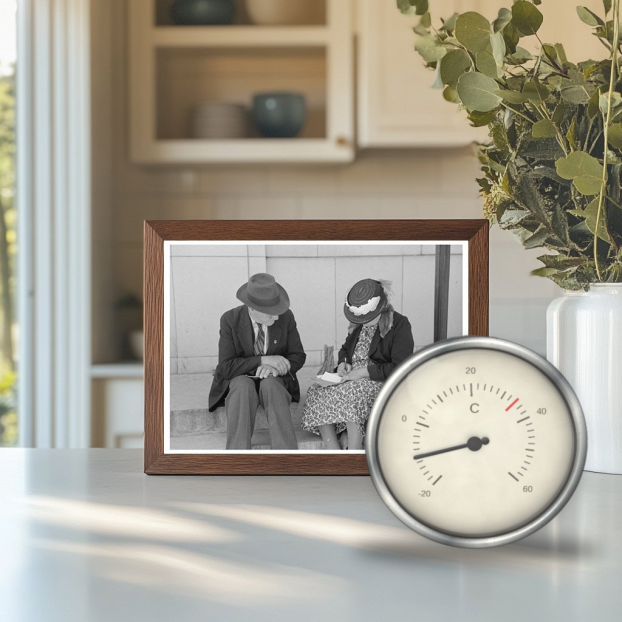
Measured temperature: -10 °C
